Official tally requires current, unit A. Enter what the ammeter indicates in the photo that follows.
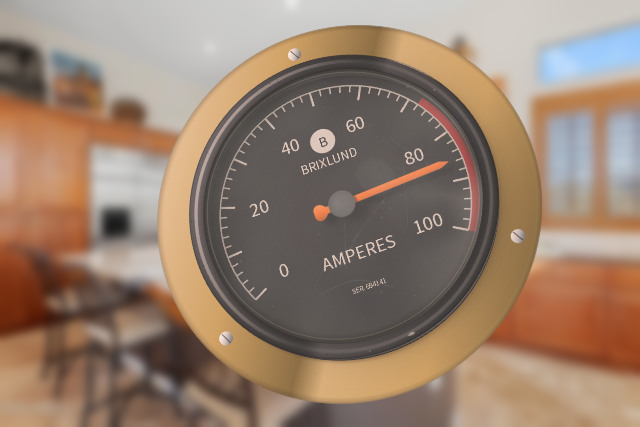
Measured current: 86 A
